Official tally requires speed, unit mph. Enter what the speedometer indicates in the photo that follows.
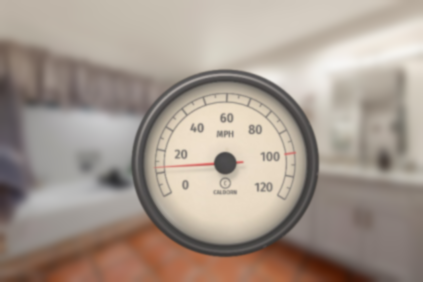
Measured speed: 12.5 mph
